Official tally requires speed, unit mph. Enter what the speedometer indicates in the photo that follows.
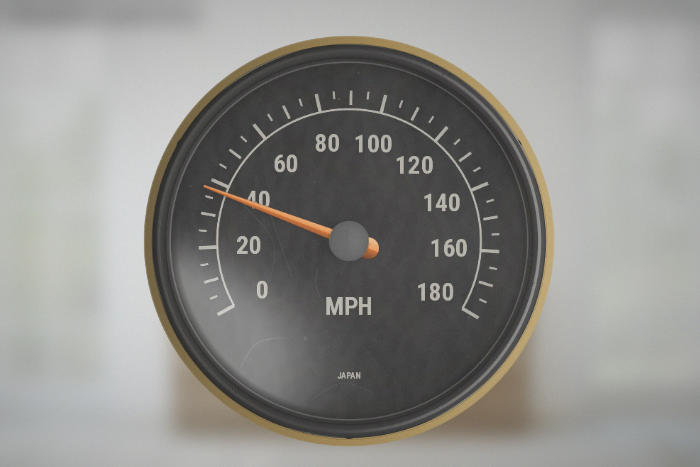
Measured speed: 37.5 mph
